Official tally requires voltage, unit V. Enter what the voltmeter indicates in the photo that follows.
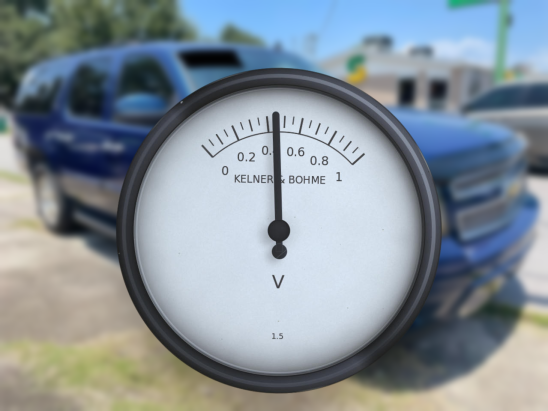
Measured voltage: 0.45 V
